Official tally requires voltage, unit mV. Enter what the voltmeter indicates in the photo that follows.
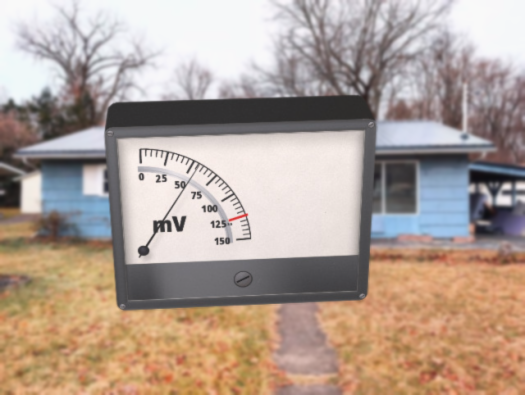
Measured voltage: 55 mV
